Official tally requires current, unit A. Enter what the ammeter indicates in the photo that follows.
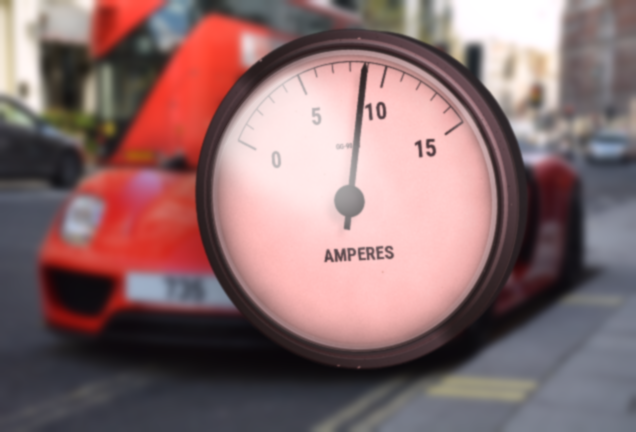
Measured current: 9 A
